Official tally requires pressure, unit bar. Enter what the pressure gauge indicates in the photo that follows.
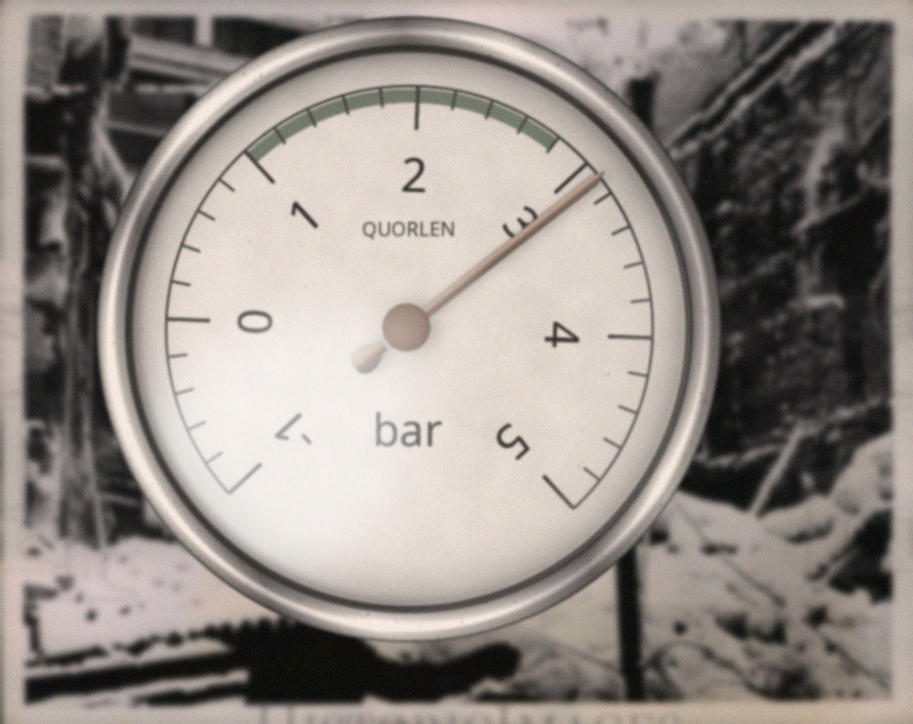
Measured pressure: 3.1 bar
